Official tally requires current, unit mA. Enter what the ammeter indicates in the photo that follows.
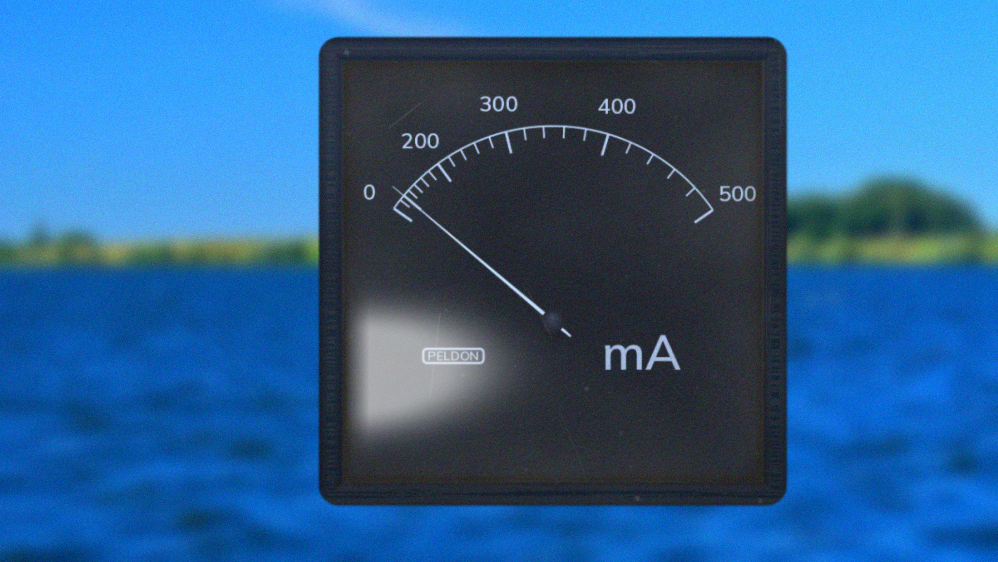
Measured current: 100 mA
